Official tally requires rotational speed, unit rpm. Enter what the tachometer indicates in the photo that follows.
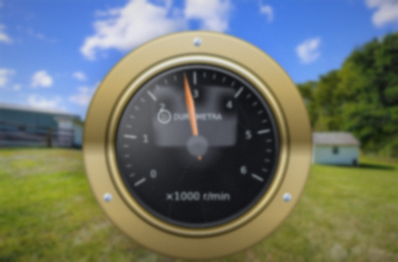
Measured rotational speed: 2800 rpm
